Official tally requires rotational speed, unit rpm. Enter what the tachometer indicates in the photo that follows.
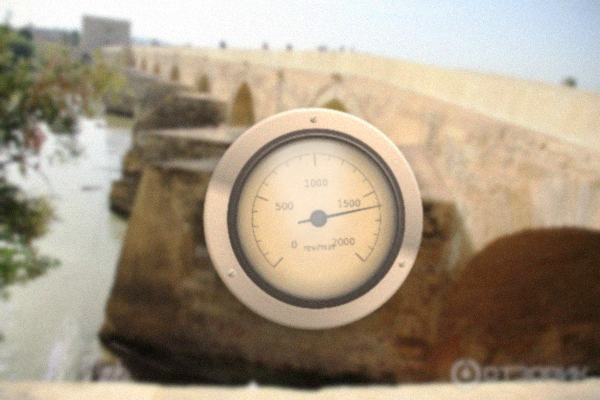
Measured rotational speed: 1600 rpm
